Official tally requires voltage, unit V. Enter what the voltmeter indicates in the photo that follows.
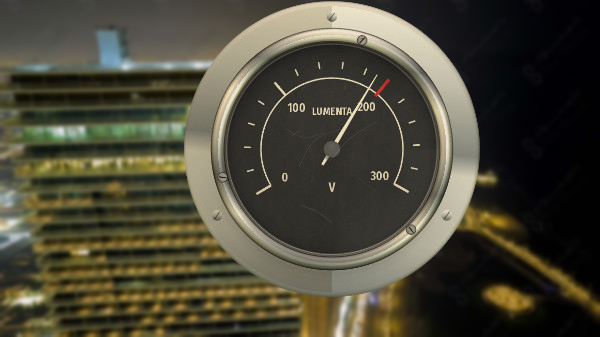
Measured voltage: 190 V
